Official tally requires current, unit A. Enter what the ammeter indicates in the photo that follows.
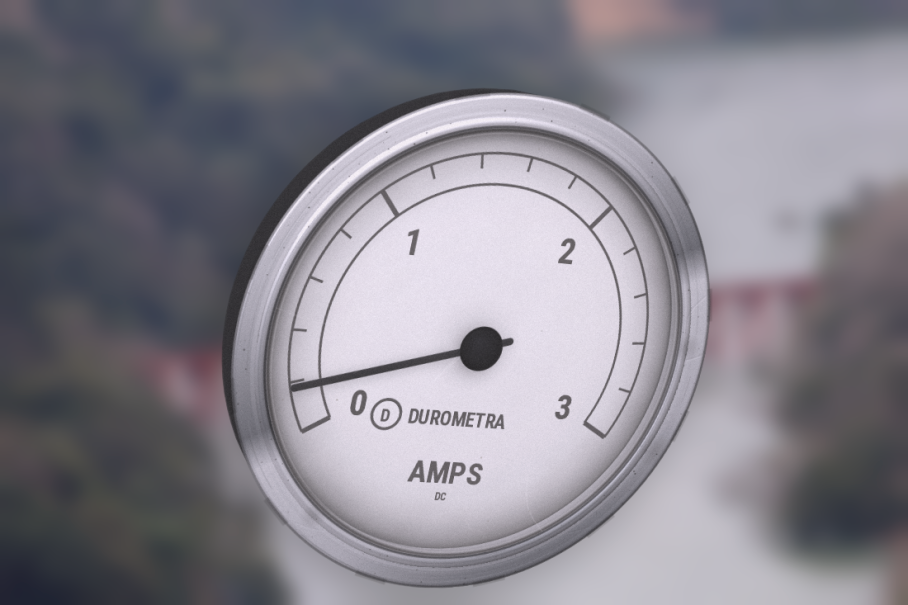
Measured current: 0.2 A
